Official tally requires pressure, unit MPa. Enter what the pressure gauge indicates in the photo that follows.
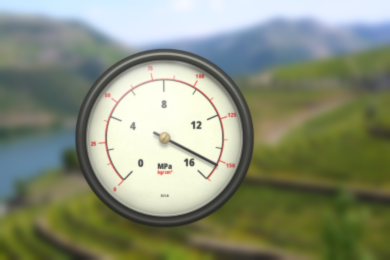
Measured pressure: 15 MPa
